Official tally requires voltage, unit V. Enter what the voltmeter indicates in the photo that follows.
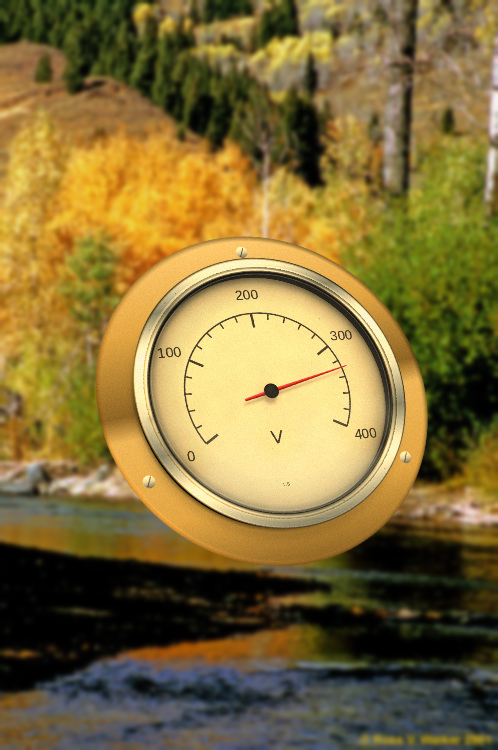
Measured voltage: 330 V
